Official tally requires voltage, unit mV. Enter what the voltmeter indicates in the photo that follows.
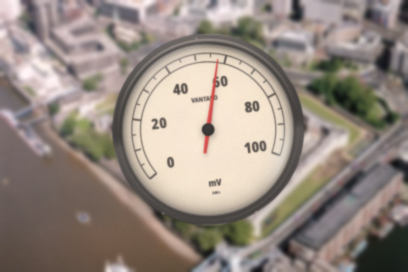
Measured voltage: 57.5 mV
